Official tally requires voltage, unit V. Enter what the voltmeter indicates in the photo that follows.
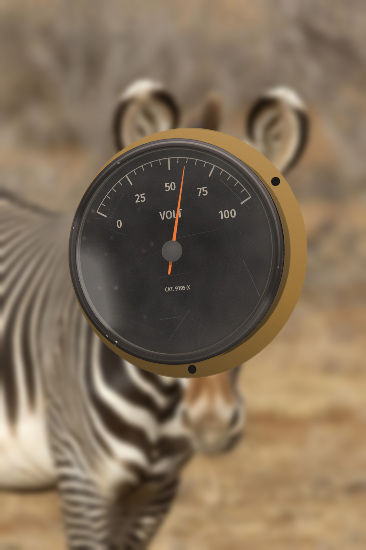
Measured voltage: 60 V
